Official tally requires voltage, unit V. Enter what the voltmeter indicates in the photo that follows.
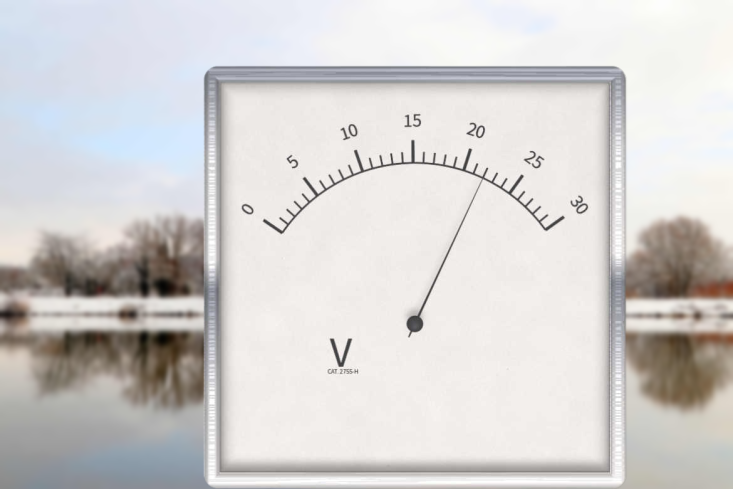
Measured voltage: 22 V
